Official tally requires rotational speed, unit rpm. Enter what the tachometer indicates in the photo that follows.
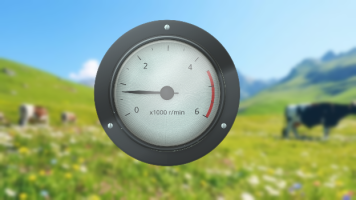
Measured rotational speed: 750 rpm
